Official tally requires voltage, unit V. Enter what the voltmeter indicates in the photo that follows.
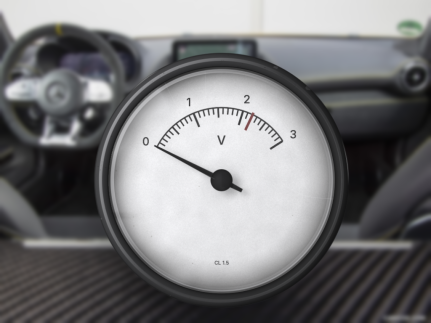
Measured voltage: 0 V
